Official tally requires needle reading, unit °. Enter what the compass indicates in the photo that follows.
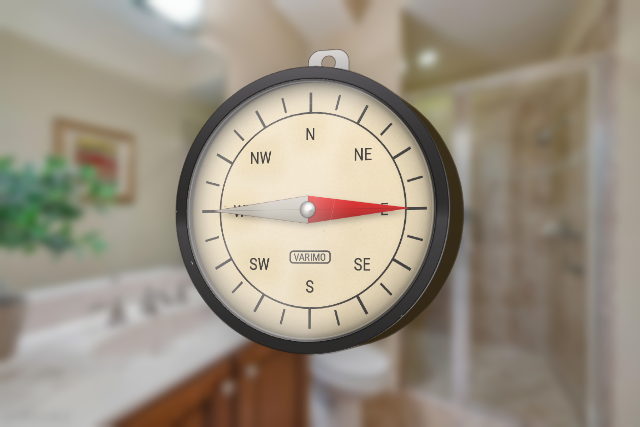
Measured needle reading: 90 °
